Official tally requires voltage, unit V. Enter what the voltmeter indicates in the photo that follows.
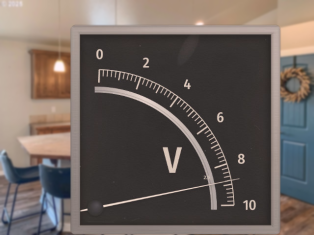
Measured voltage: 8.8 V
